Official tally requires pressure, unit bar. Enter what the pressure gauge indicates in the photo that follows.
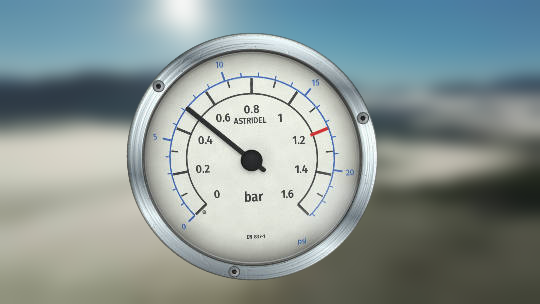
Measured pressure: 0.5 bar
